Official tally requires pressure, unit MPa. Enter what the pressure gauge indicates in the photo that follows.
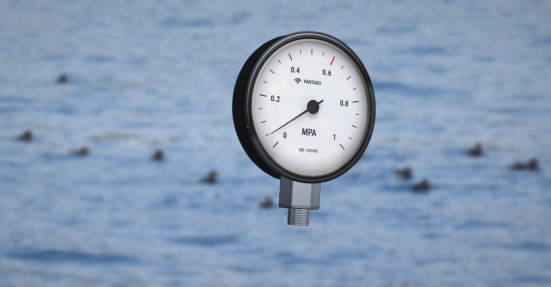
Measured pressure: 0.05 MPa
